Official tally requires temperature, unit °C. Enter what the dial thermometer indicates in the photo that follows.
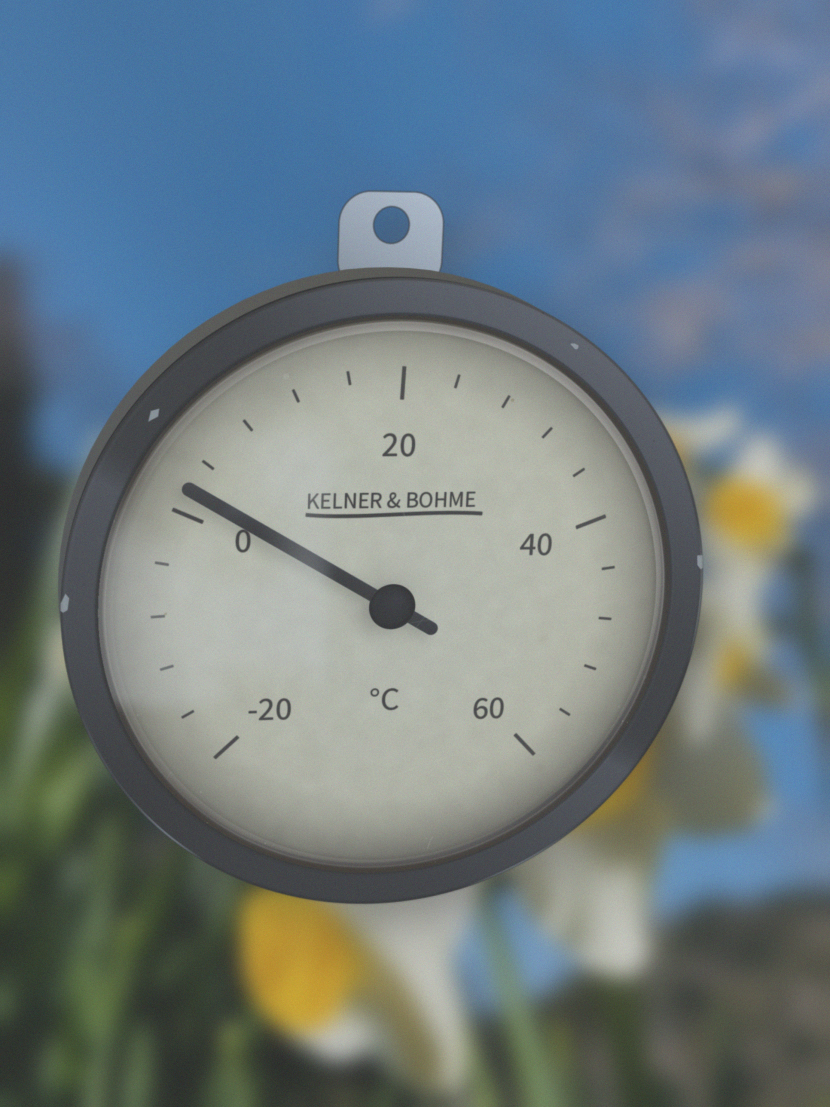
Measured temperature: 2 °C
